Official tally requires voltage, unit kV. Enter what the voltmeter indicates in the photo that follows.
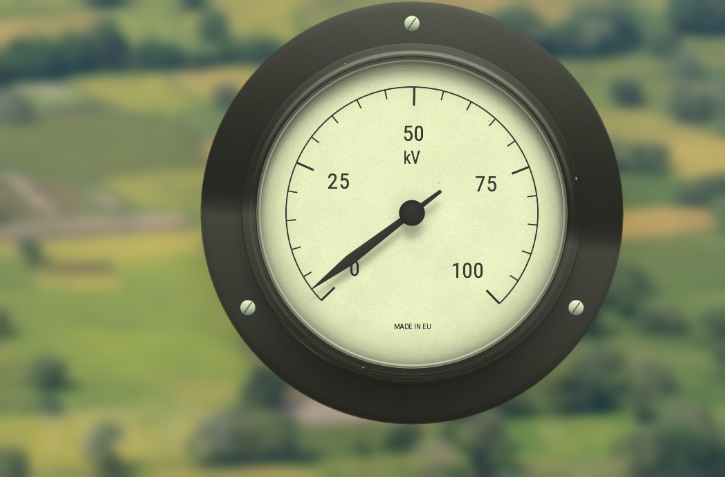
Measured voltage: 2.5 kV
